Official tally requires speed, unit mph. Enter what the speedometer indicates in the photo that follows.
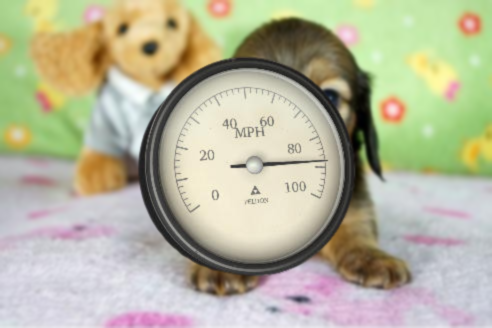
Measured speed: 88 mph
